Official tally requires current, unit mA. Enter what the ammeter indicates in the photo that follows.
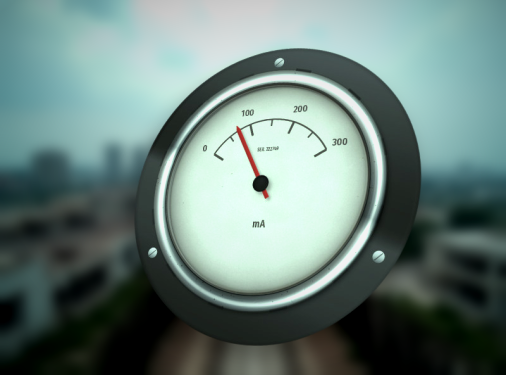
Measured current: 75 mA
